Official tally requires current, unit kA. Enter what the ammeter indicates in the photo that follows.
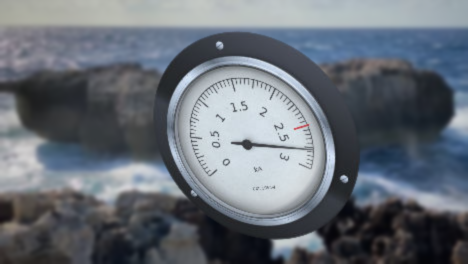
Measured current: 2.75 kA
